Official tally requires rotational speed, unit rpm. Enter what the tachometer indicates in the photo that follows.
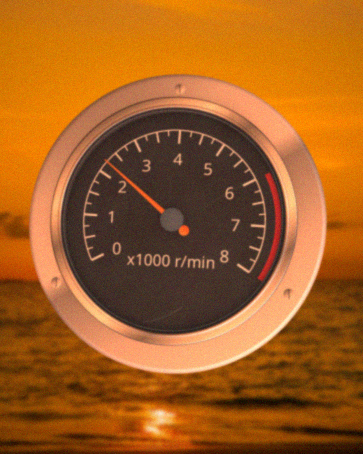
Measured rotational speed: 2250 rpm
